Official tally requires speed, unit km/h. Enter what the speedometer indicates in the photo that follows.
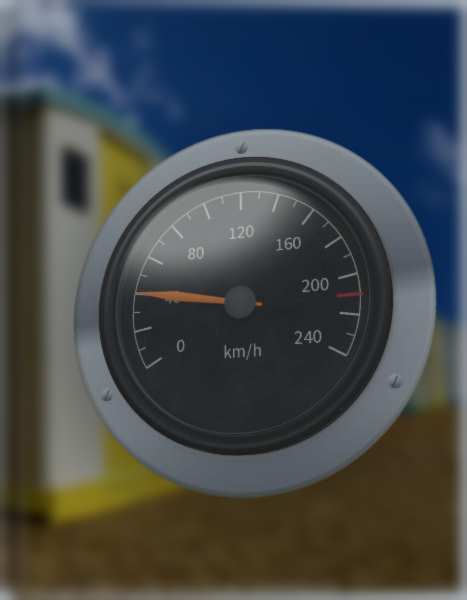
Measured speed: 40 km/h
